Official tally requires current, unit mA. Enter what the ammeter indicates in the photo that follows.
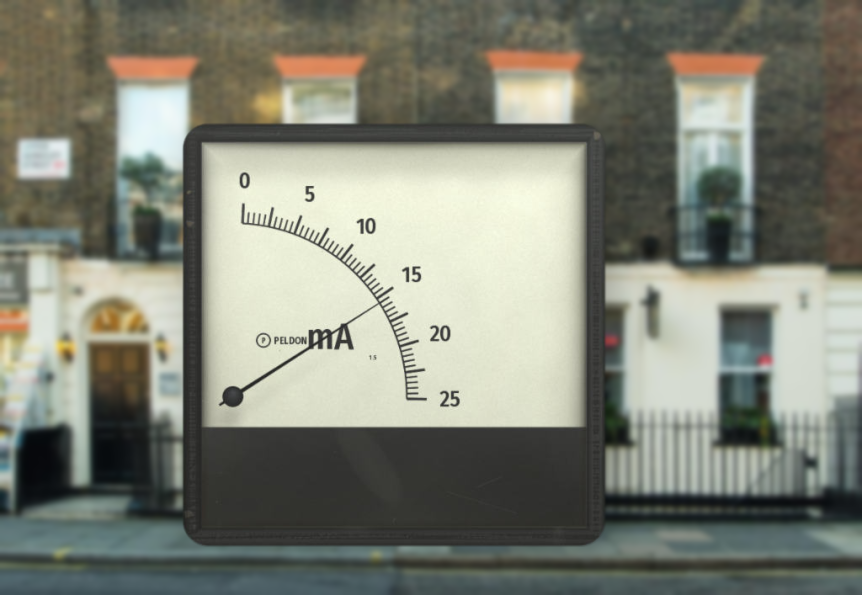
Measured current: 15.5 mA
